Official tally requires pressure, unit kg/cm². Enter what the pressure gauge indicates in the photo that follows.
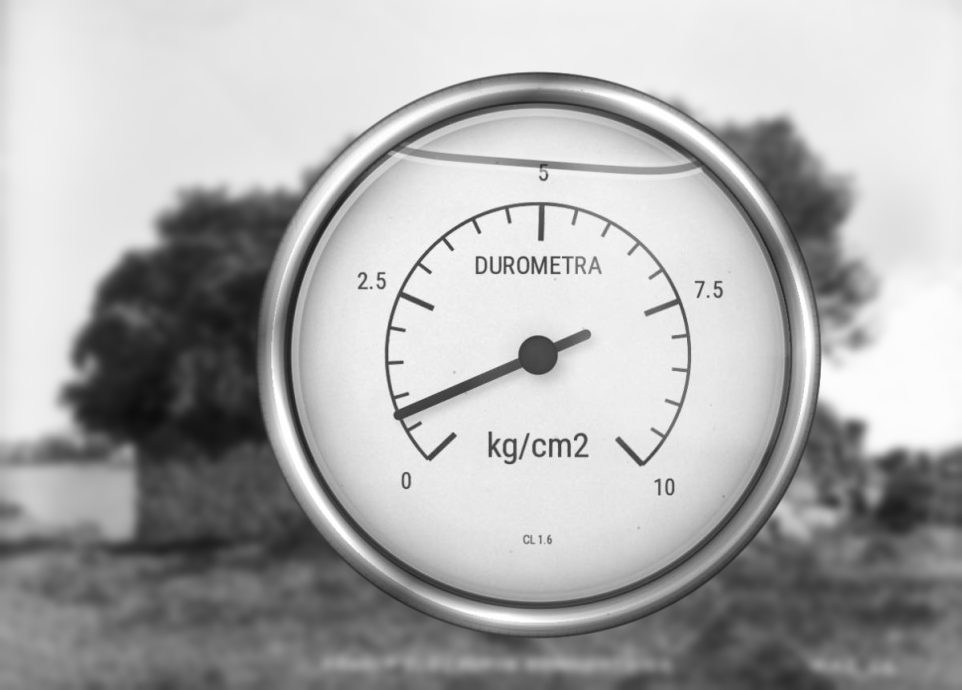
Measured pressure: 0.75 kg/cm²
